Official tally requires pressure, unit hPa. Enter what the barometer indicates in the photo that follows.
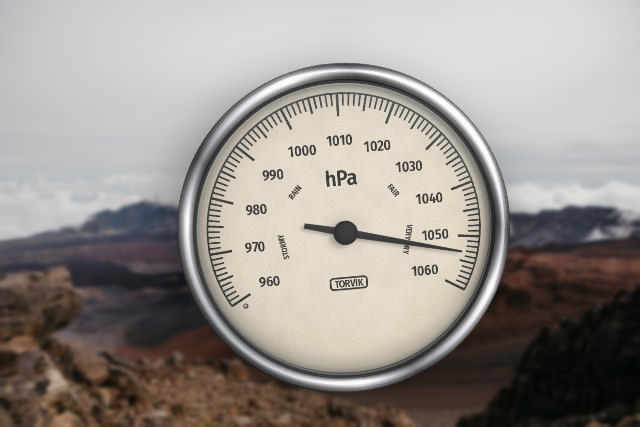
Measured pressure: 1053 hPa
